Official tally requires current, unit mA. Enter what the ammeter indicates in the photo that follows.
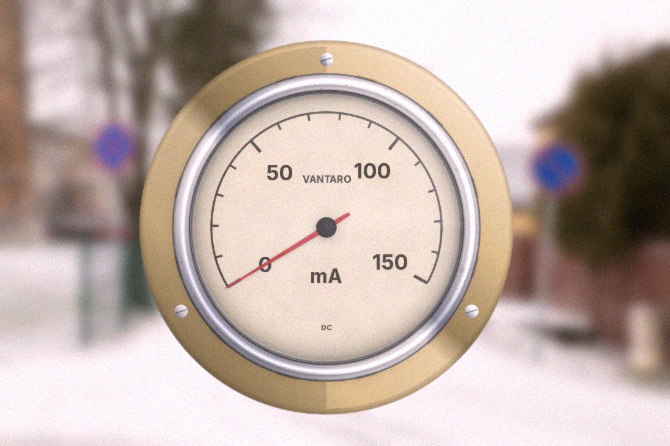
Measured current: 0 mA
